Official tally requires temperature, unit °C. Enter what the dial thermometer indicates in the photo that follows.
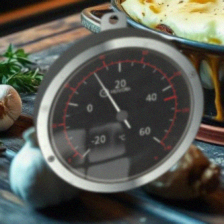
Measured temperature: 12 °C
